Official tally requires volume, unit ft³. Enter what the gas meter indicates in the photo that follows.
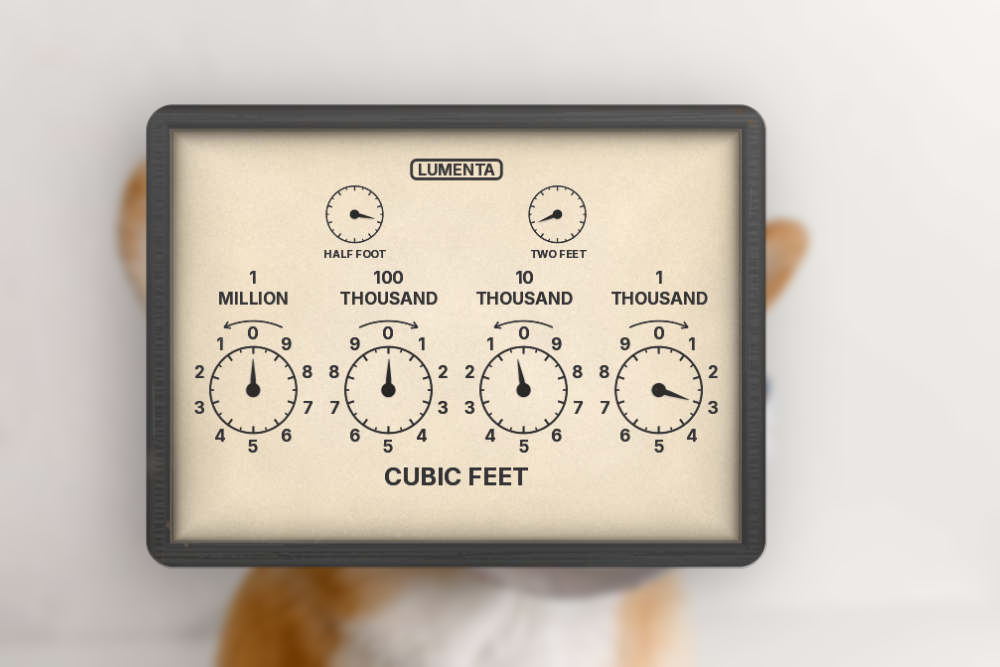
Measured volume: 300 ft³
